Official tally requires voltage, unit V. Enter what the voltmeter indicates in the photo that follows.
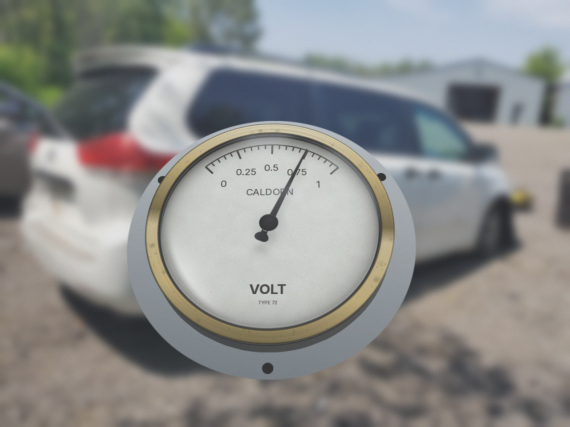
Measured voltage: 0.75 V
